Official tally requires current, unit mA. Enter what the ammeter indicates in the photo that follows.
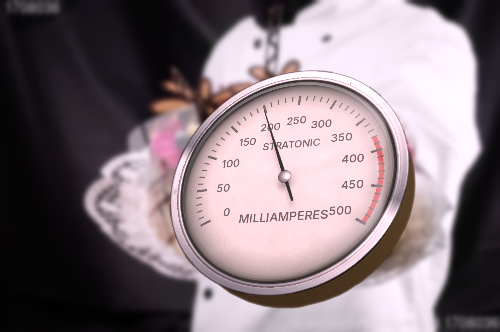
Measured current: 200 mA
